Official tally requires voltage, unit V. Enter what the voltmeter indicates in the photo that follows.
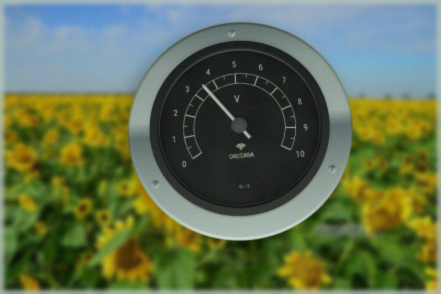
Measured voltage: 3.5 V
